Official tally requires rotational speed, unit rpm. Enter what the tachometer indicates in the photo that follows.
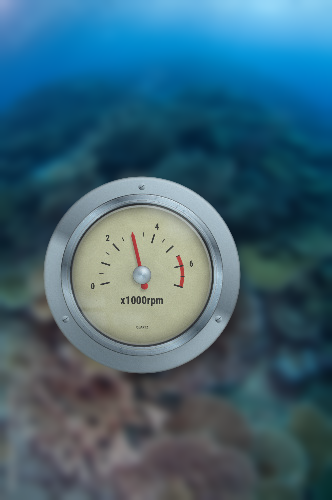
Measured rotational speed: 3000 rpm
